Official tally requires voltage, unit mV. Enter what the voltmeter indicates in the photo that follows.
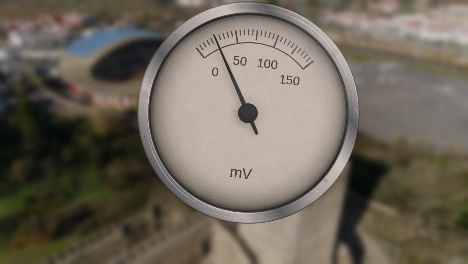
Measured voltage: 25 mV
